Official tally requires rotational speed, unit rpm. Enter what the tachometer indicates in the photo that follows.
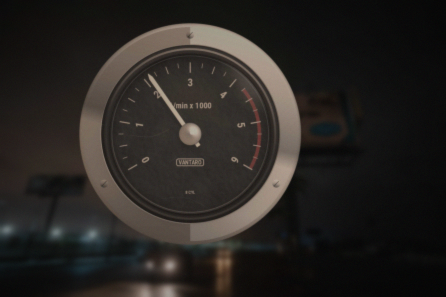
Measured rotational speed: 2125 rpm
